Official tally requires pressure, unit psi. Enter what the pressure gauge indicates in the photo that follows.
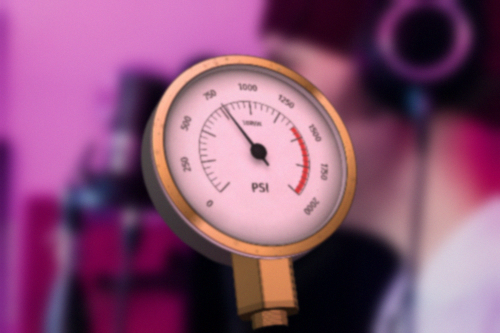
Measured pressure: 750 psi
